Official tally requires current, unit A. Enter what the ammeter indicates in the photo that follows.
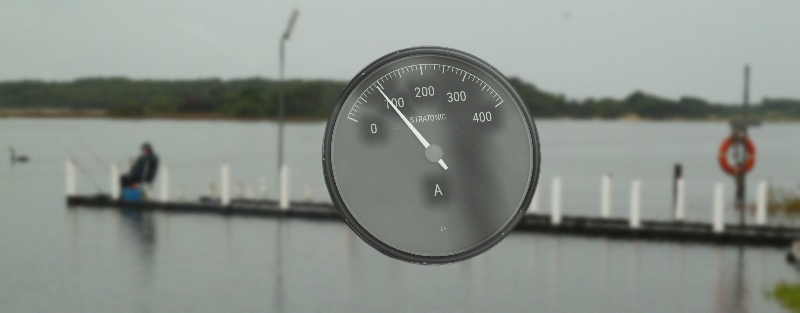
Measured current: 90 A
